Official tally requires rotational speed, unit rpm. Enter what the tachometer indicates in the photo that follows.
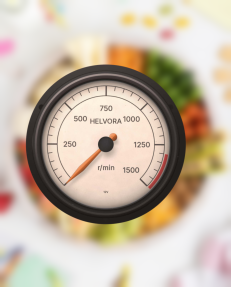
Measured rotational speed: 0 rpm
